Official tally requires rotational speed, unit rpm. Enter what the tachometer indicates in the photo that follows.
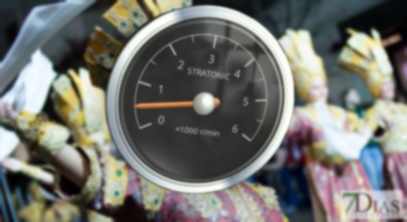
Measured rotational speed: 500 rpm
